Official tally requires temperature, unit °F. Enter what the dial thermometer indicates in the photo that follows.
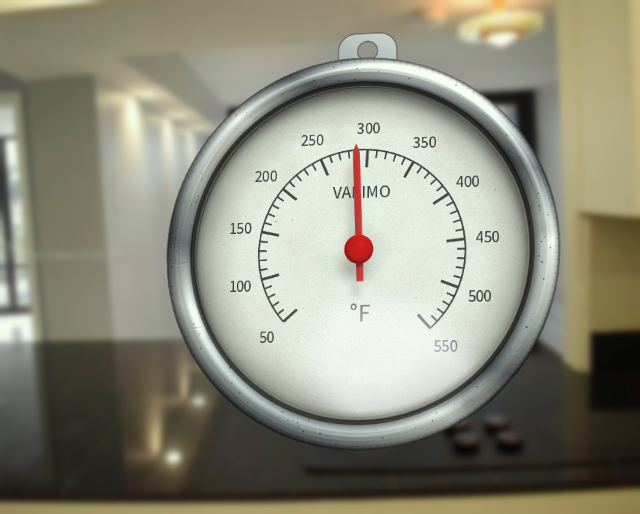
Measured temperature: 290 °F
